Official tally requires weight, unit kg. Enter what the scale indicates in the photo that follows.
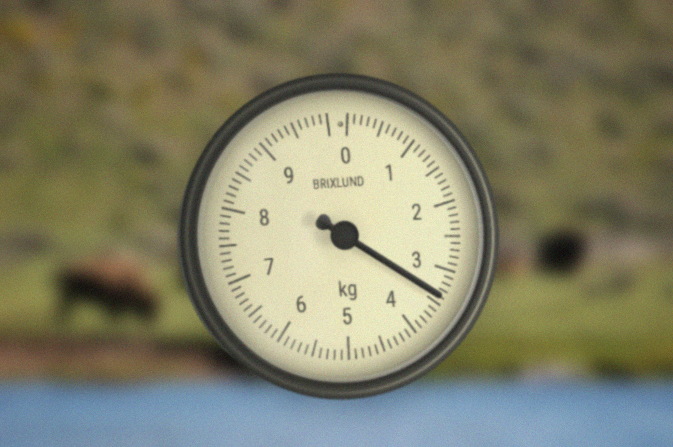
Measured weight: 3.4 kg
